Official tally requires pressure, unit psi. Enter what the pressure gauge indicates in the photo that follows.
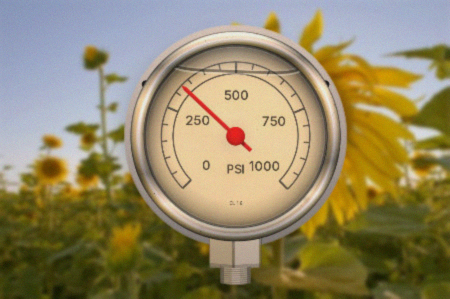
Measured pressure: 325 psi
